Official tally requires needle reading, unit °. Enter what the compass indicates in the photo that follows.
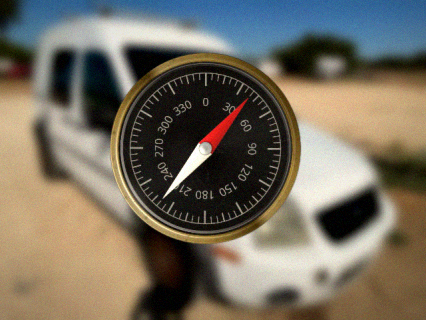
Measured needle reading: 40 °
